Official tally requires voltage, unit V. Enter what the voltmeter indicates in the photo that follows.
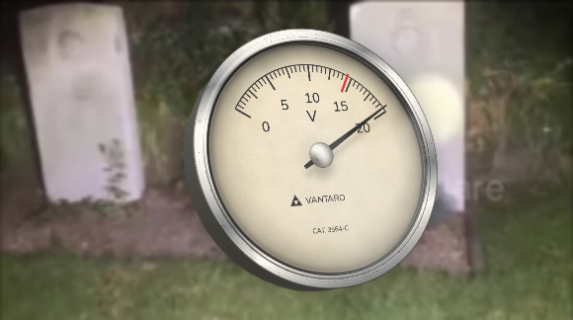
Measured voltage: 19.5 V
